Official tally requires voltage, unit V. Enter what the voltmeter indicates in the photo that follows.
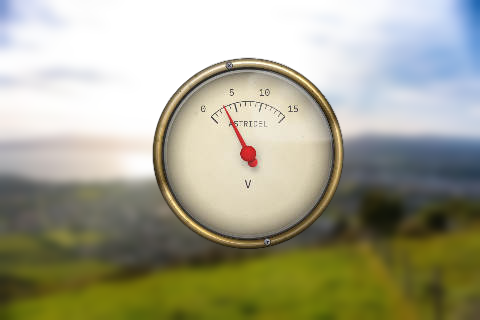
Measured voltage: 3 V
